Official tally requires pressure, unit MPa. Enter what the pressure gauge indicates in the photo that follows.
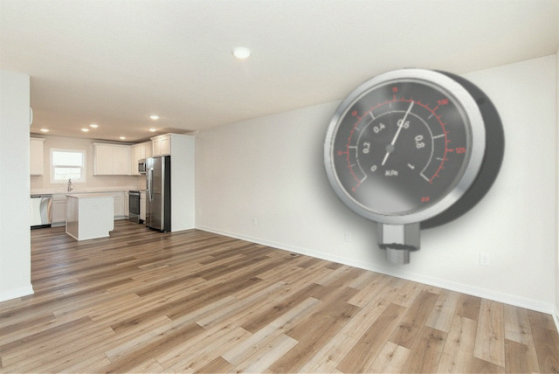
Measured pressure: 0.6 MPa
